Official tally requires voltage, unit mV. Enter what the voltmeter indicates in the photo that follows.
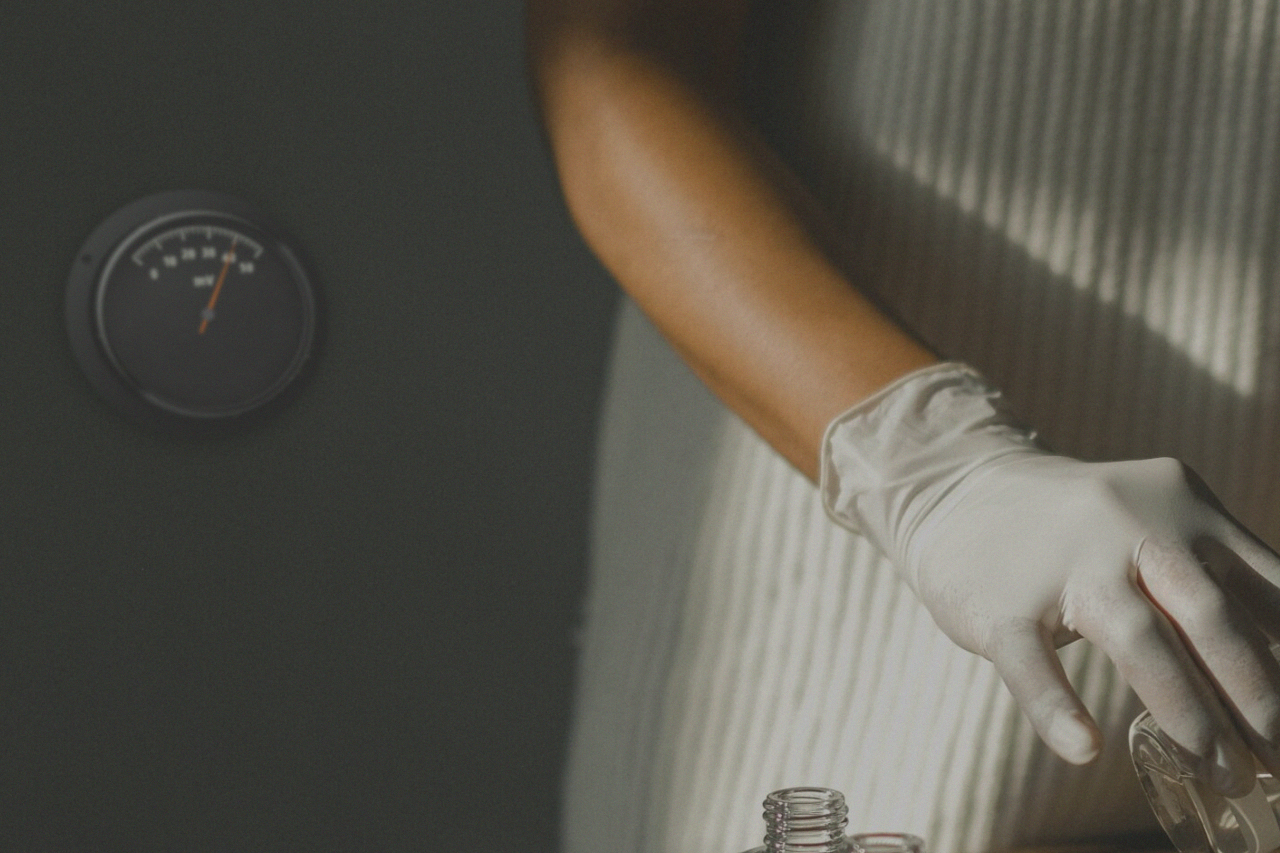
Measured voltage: 40 mV
